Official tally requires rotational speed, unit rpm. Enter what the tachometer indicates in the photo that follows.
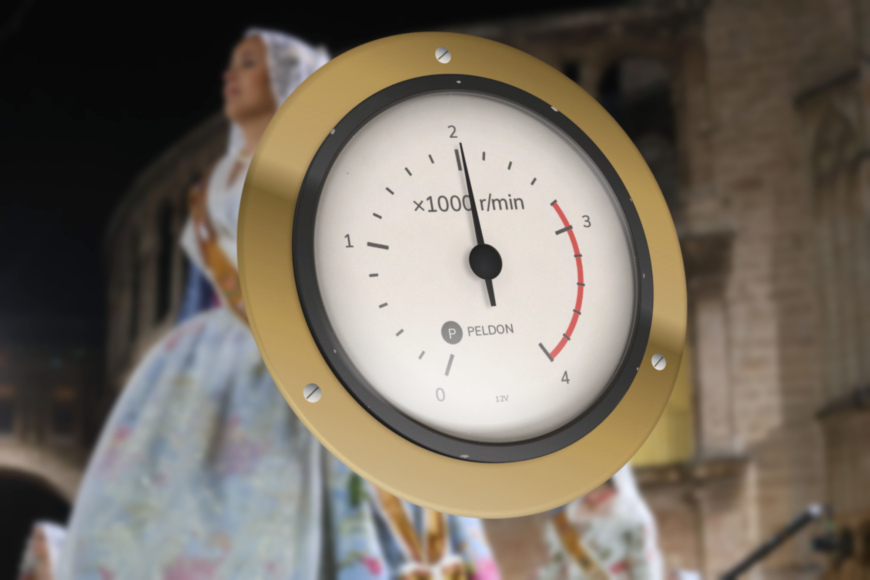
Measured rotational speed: 2000 rpm
